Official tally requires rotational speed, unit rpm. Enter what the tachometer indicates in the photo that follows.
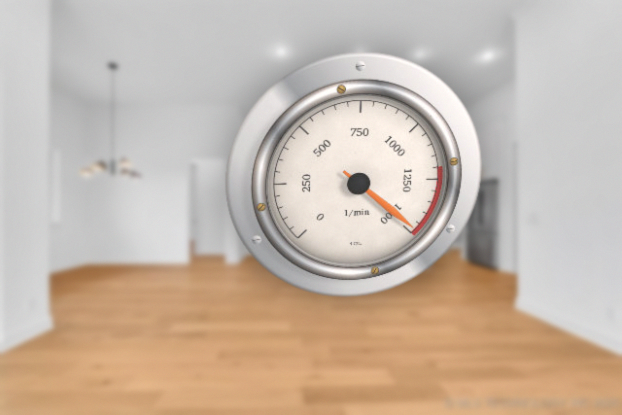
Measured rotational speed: 1475 rpm
